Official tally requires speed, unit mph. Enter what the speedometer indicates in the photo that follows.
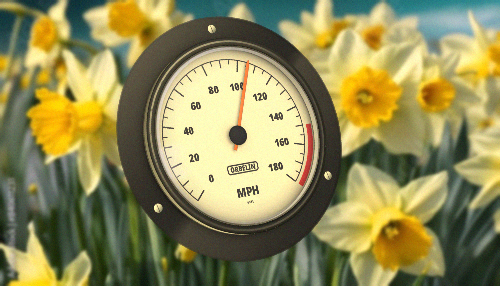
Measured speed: 105 mph
